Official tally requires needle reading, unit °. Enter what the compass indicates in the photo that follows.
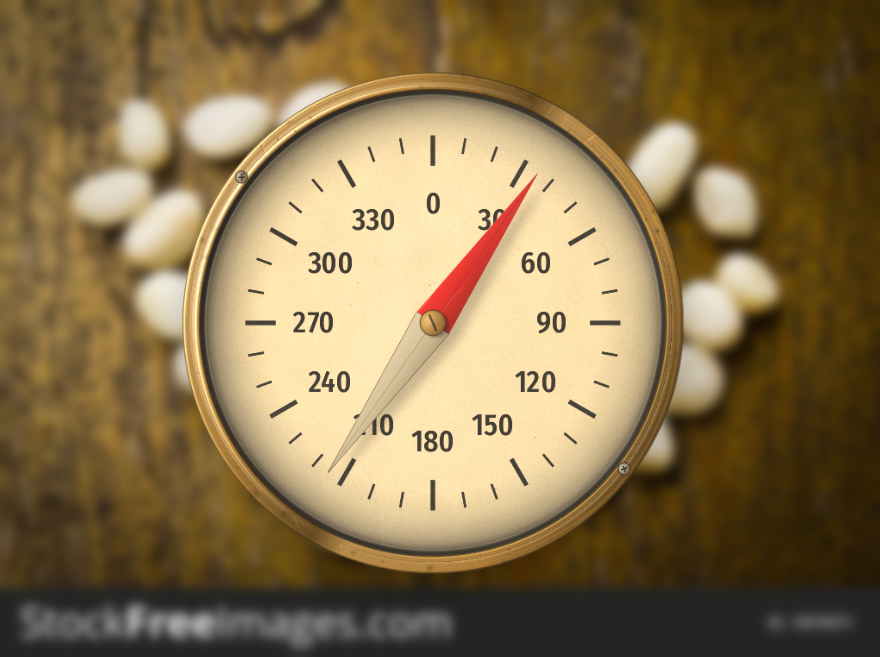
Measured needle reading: 35 °
